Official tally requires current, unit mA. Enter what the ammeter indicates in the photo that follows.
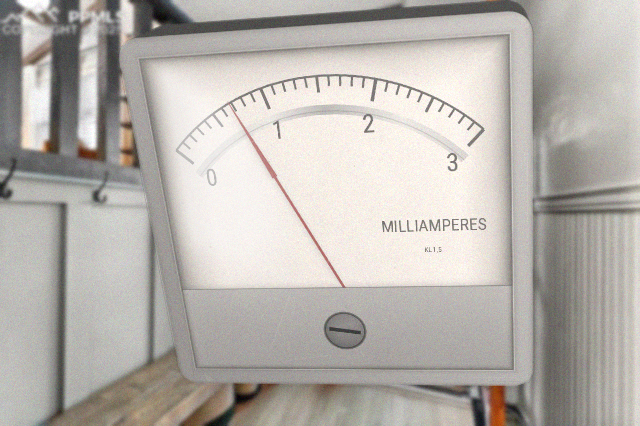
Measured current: 0.7 mA
